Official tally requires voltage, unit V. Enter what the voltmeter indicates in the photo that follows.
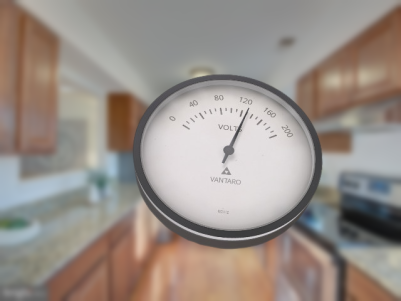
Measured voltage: 130 V
